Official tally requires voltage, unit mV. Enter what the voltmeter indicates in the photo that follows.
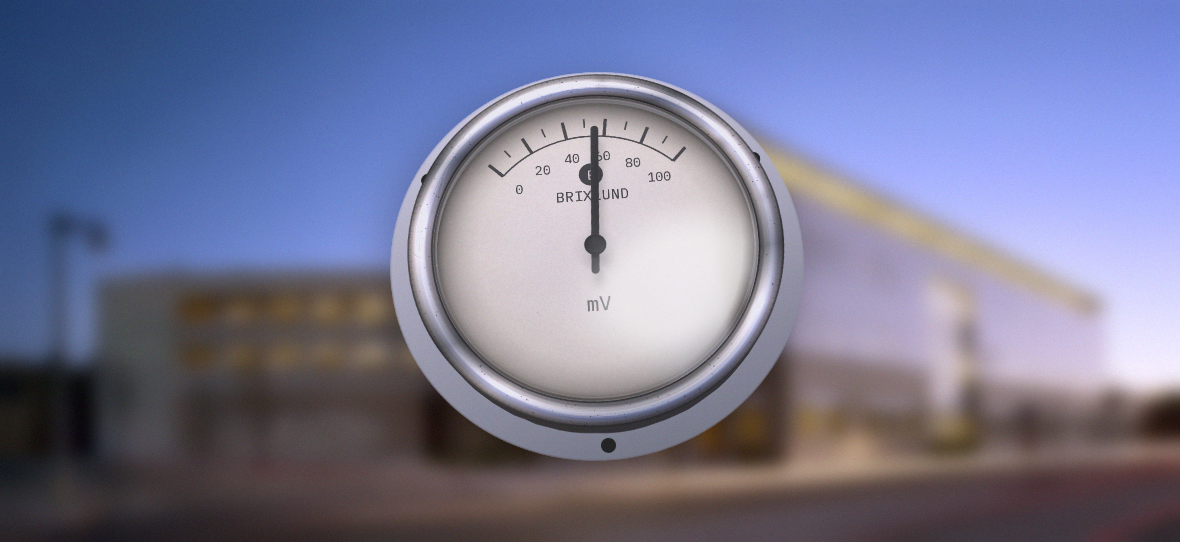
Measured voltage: 55 mV
